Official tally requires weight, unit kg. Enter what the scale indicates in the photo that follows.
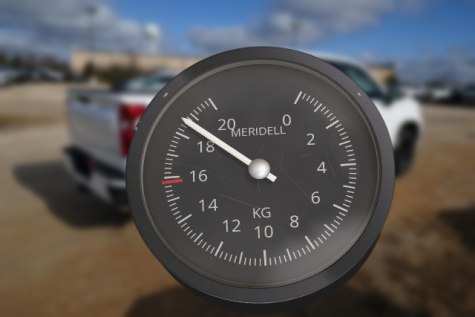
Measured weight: 18.6 kg
